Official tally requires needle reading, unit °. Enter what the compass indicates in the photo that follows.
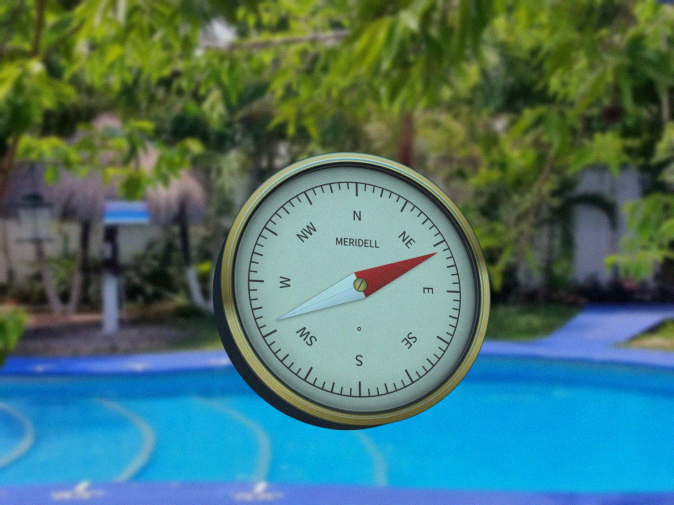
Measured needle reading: 65 °
